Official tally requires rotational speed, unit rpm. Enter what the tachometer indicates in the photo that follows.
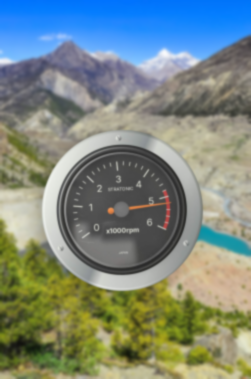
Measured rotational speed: 5200 rpm
